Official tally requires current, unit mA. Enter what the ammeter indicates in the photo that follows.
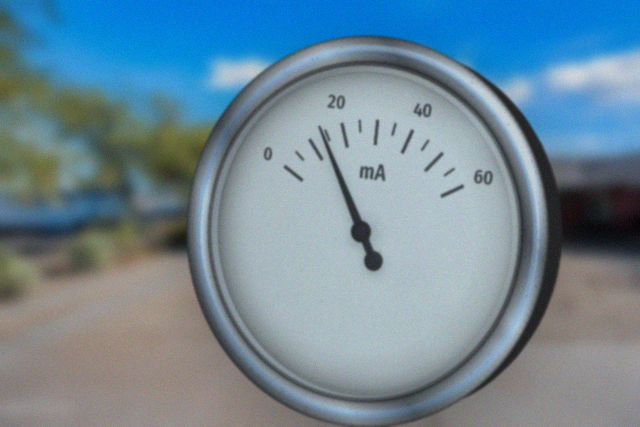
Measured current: 15 mA
